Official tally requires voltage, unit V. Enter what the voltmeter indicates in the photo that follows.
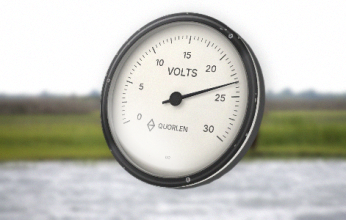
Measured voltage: 23.5 V
